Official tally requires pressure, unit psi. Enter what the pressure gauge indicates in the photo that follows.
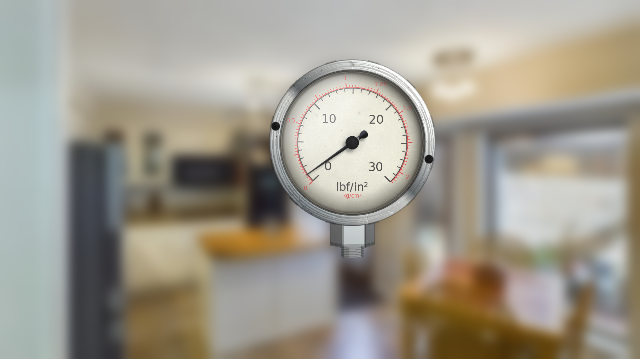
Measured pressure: 1 psi
